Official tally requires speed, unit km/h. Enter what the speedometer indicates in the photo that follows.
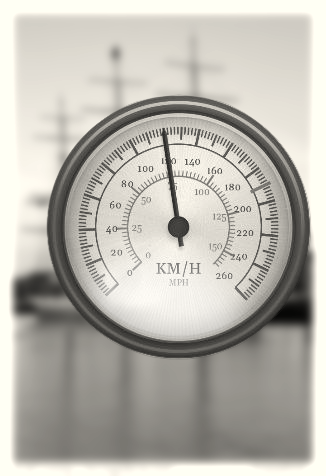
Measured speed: 120 km/h
